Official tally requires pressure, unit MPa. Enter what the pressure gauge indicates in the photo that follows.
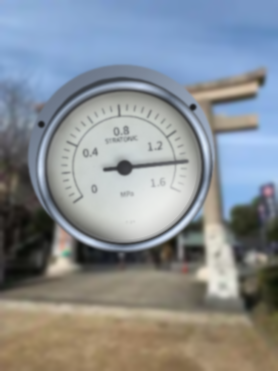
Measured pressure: 1.4 MPa
